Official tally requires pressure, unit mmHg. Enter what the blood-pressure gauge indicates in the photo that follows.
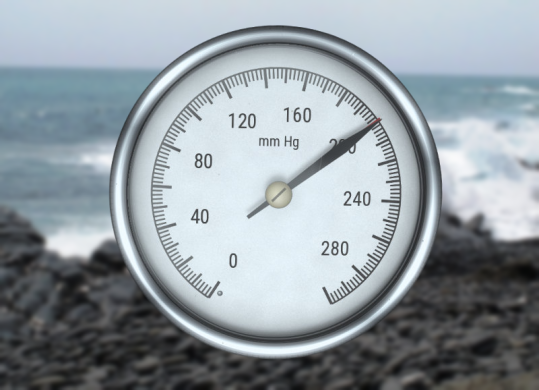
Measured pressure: 200 mmHg
